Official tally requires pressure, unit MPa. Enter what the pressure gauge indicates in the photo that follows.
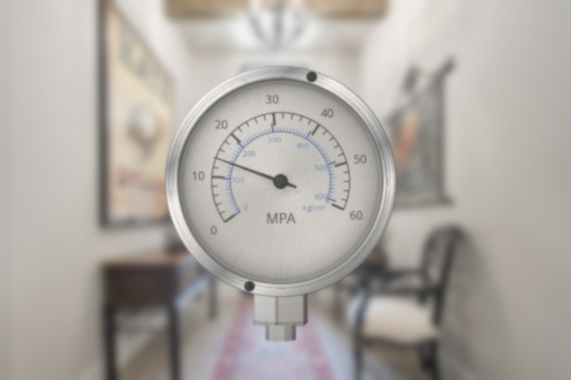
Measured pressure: 14 MPa
